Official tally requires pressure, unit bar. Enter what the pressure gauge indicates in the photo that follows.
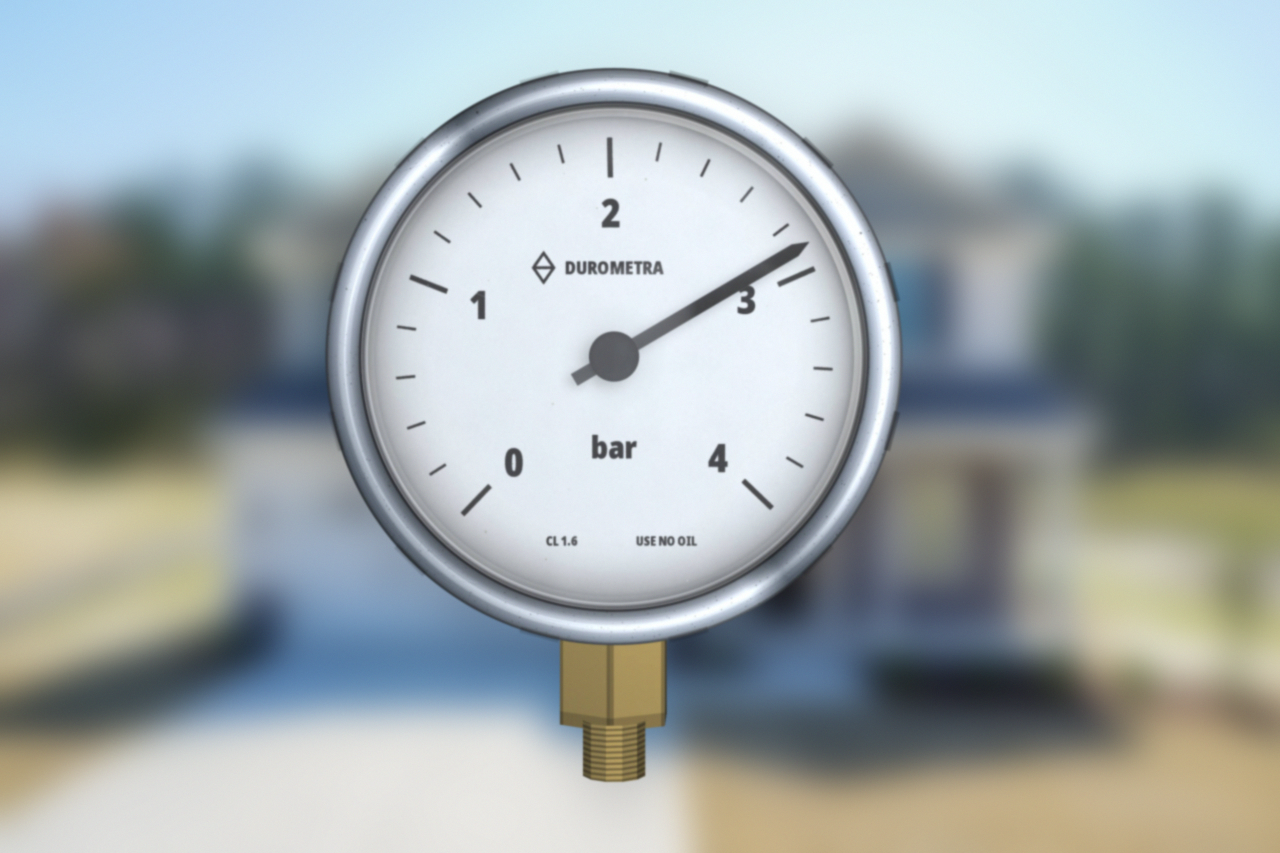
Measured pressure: 2.9 bar
